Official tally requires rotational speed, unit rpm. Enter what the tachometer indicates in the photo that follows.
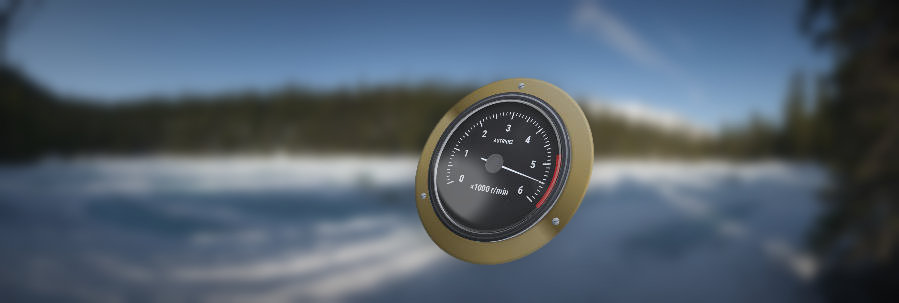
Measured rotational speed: 5500 rpm
